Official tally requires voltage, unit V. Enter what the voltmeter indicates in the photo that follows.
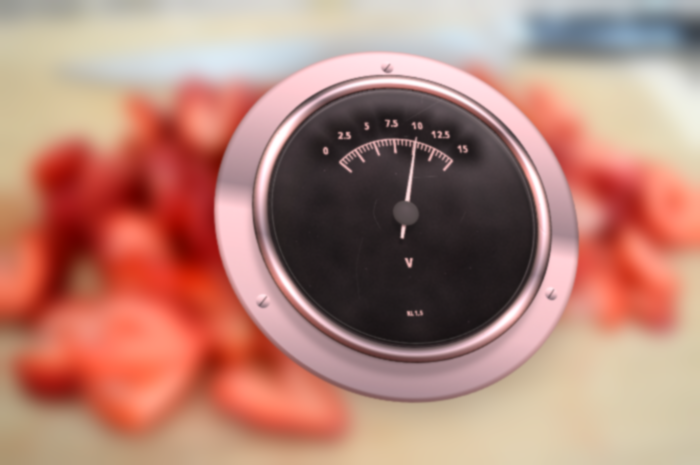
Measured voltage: 10 V
